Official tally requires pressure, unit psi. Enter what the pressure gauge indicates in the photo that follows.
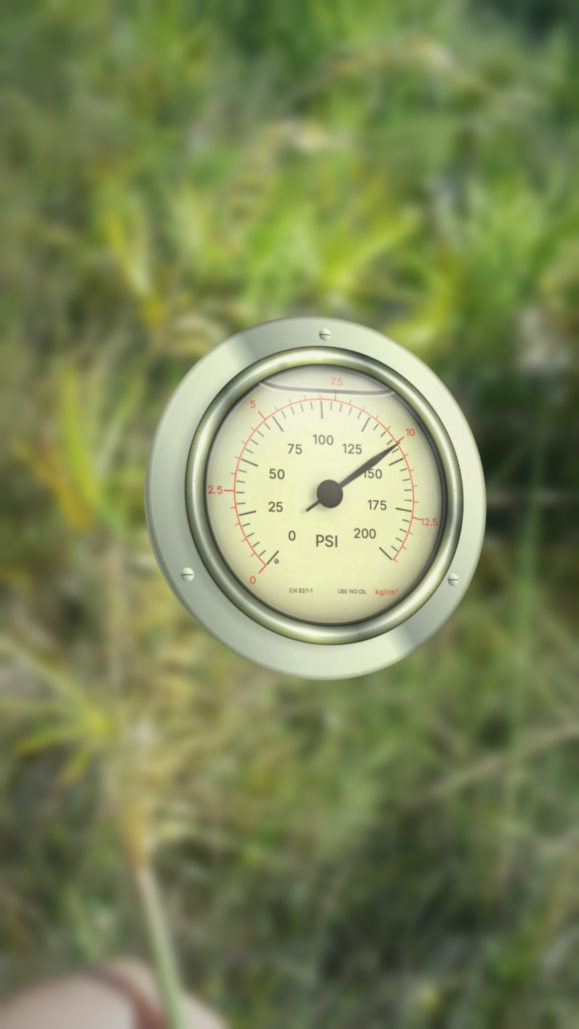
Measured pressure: 142.5 psi
